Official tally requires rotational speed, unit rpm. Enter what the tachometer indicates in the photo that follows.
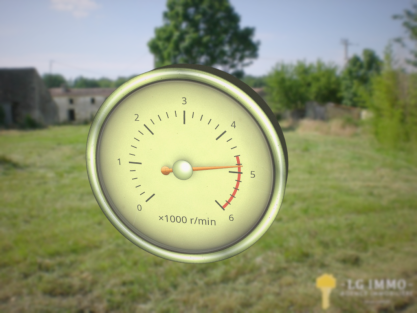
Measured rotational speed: 4800 rpm
